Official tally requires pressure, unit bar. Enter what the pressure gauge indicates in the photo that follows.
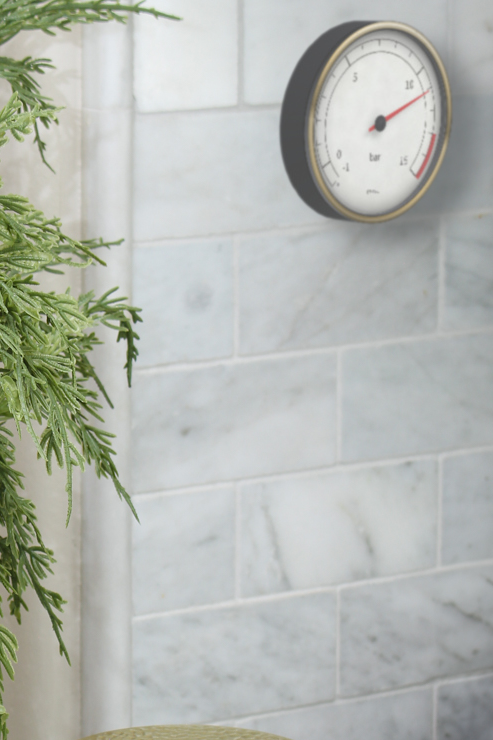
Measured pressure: 11 bar
